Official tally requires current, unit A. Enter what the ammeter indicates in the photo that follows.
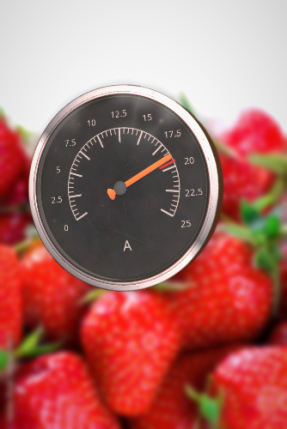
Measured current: 19 A
